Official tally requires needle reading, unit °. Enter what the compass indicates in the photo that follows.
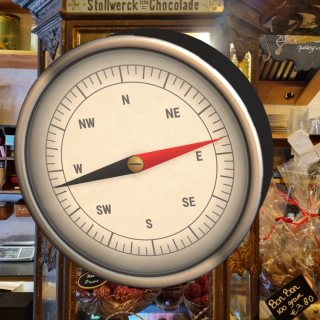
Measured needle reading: 80 °
